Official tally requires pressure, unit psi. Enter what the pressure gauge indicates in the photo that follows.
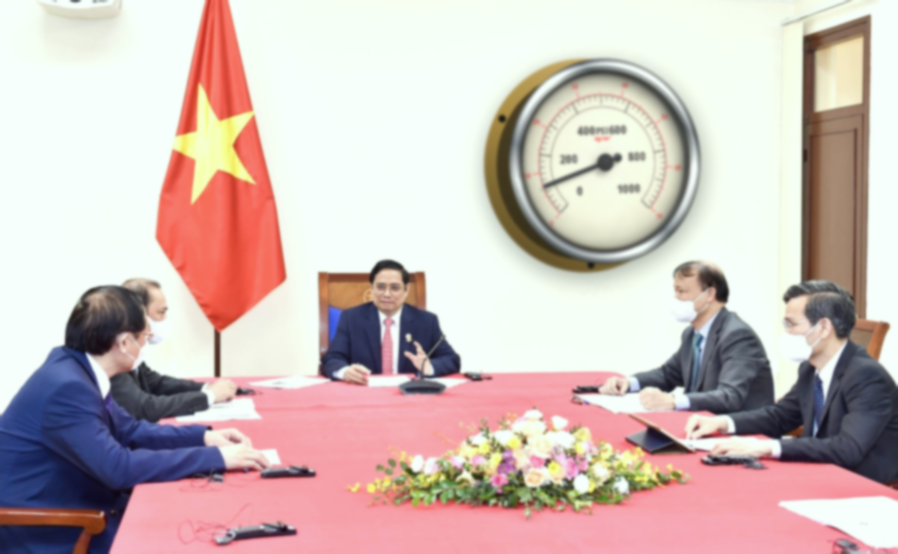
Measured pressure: 100 psi
